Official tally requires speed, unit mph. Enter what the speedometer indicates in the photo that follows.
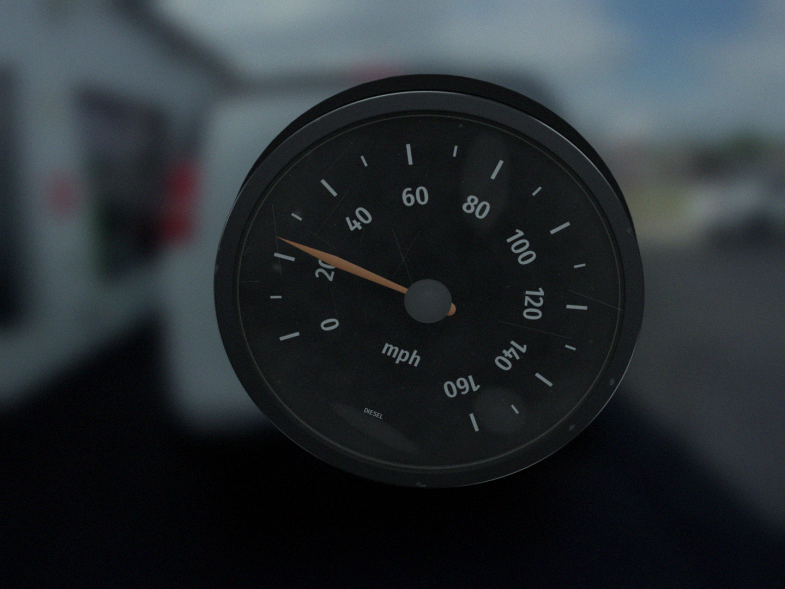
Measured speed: 25 mph
